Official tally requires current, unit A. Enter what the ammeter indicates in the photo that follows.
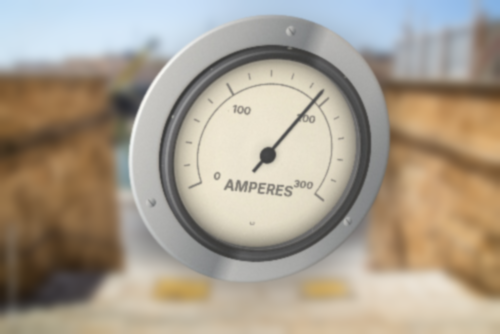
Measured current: 190 A
